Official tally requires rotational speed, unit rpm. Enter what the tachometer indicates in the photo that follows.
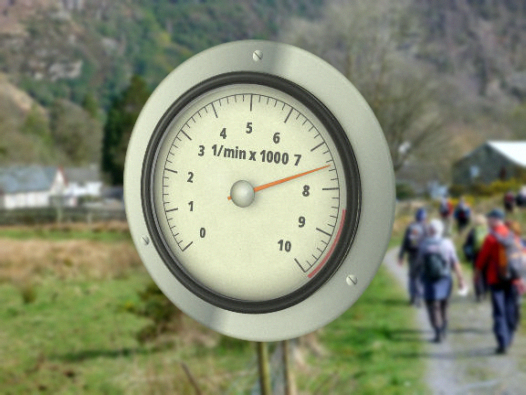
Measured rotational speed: 7500 rpm
